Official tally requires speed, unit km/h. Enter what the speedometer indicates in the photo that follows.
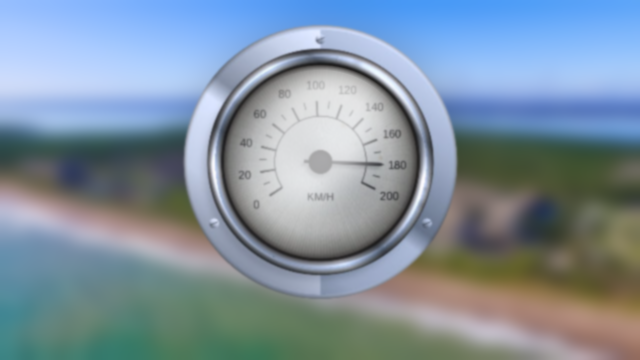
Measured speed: 180 km/h
